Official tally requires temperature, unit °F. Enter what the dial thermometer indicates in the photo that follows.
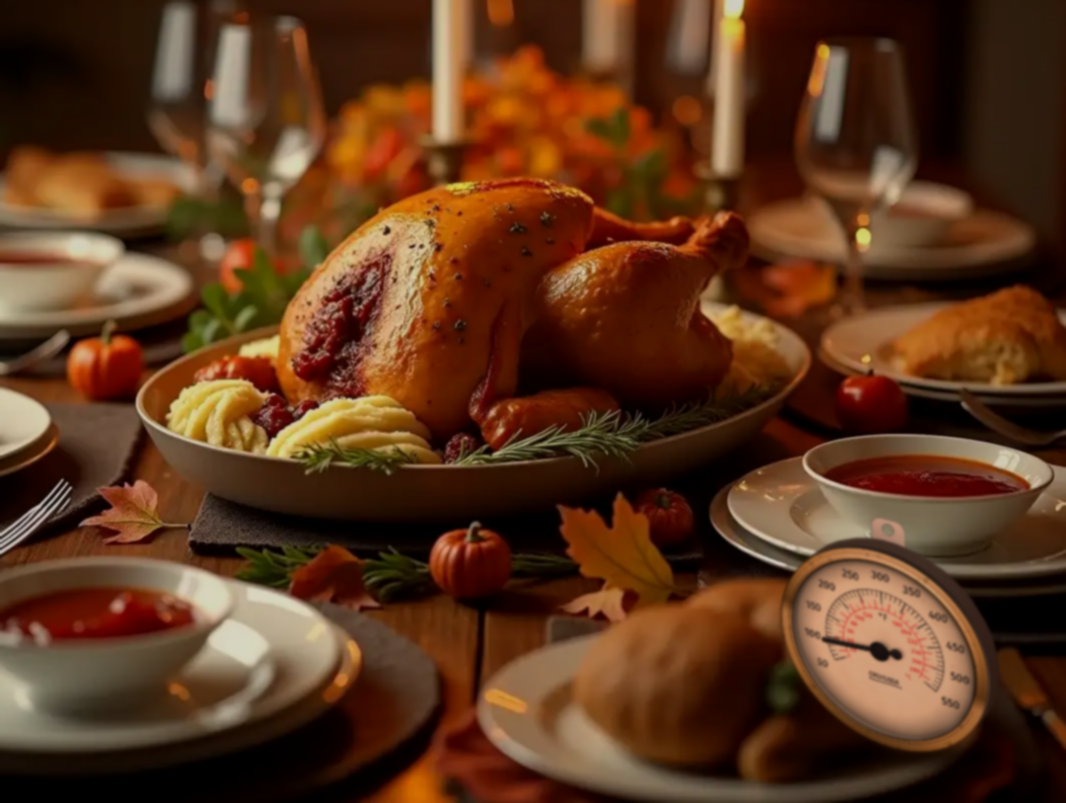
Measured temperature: 100 °F
